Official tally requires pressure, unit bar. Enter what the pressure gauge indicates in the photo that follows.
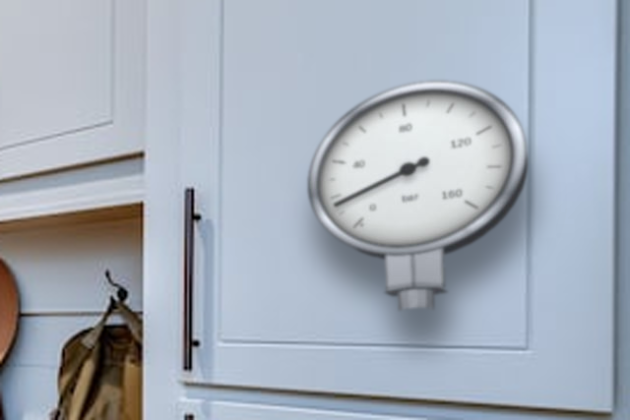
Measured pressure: 15 bar
